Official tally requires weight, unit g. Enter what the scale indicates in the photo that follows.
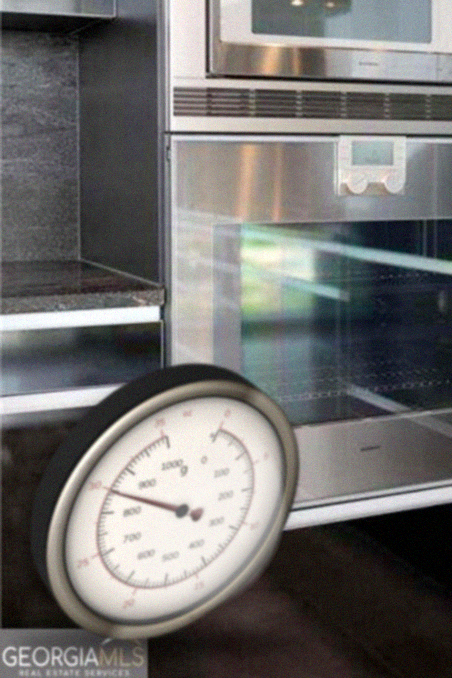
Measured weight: 850 g
